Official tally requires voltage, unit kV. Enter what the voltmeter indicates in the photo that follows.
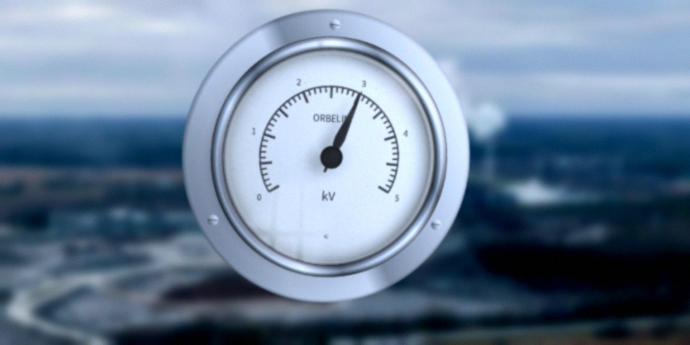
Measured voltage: 3 kV
